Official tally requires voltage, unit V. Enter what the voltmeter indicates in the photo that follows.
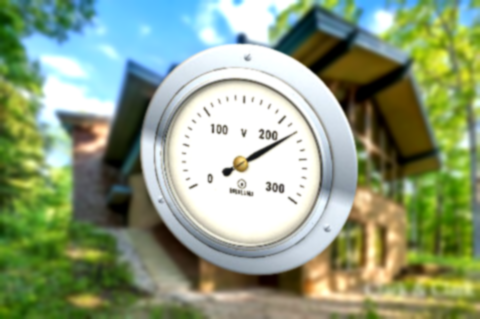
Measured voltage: 220 V
